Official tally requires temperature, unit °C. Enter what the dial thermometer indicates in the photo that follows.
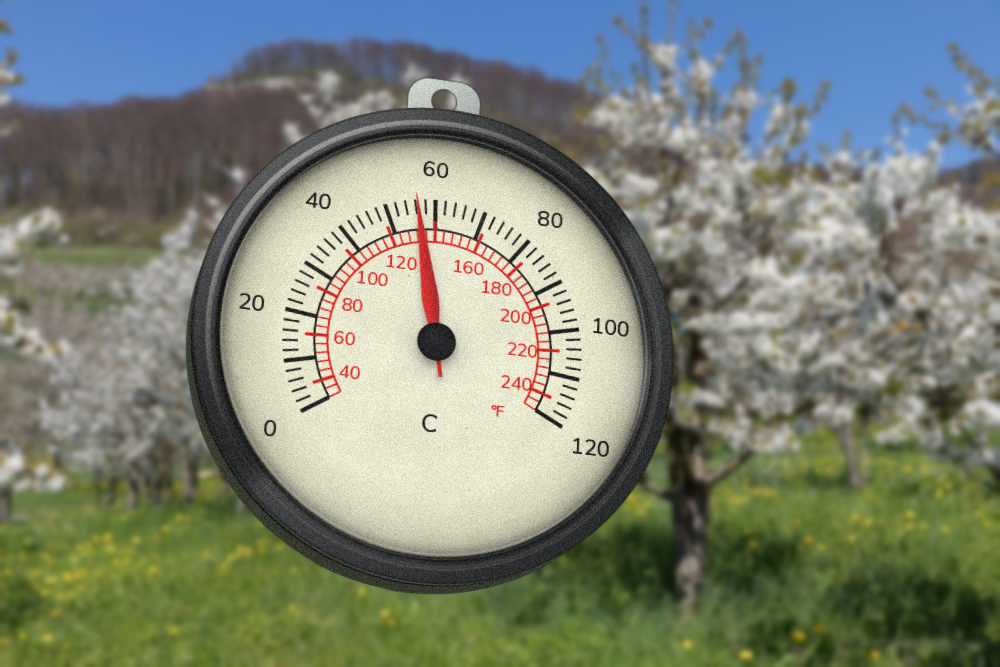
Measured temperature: 56 °C
